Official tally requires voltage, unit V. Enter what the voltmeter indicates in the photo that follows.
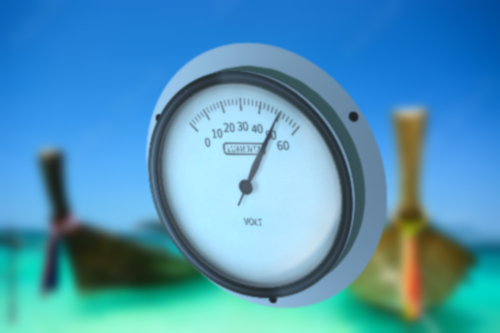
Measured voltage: 50 V
